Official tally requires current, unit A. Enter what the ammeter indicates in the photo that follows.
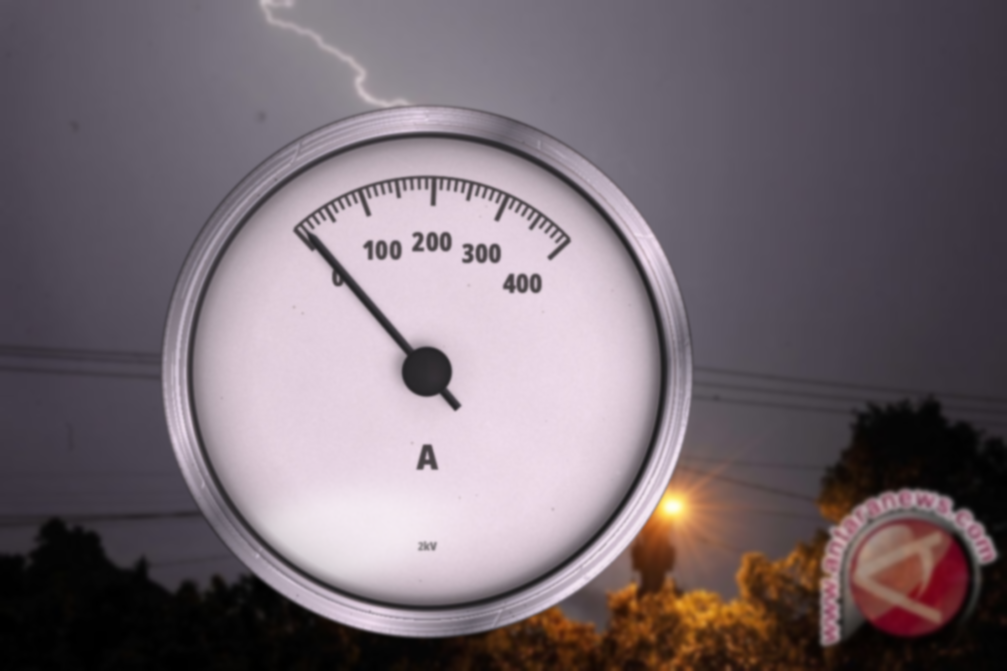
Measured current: 10 A
